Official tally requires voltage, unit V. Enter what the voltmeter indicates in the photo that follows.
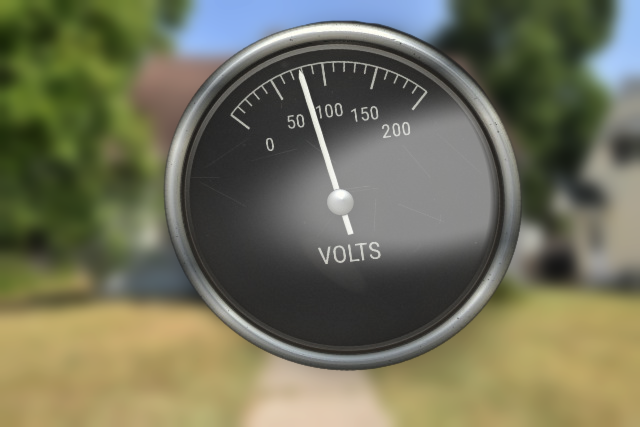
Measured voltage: 80 V
